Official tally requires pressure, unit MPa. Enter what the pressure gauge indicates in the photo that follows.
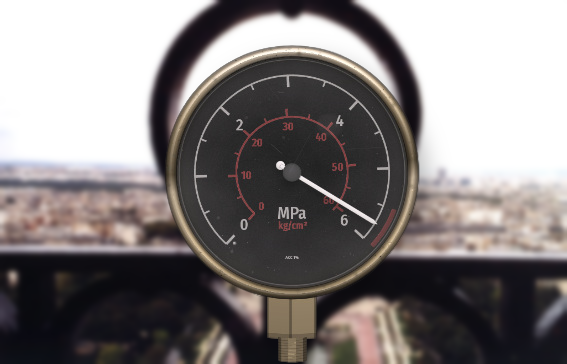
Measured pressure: 5.75 MPa
